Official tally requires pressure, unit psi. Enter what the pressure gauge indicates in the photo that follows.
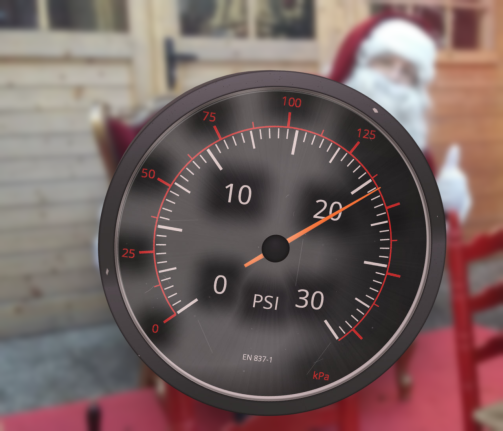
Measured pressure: 20.5 psi
